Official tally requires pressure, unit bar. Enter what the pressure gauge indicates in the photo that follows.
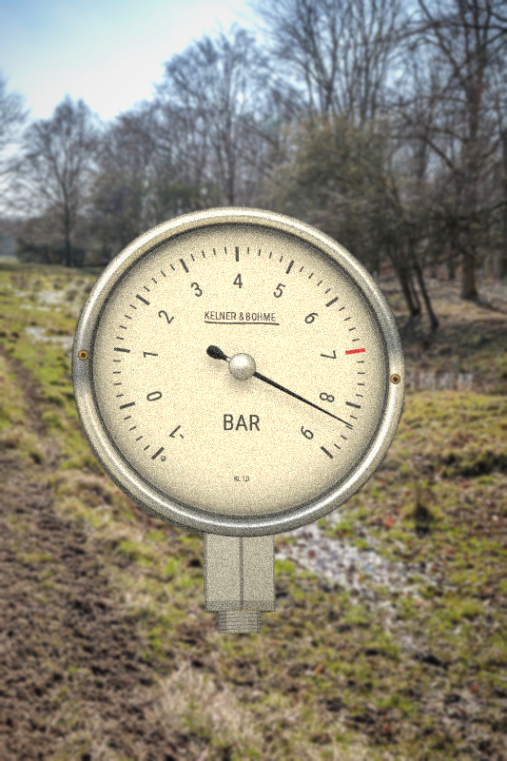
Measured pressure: 8.4 bar
